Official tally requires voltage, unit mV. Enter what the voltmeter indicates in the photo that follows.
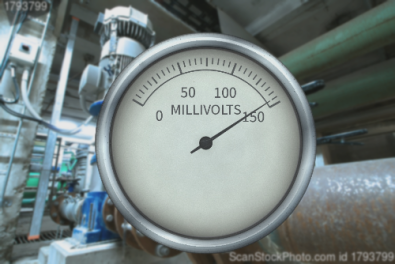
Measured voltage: 145 mV
